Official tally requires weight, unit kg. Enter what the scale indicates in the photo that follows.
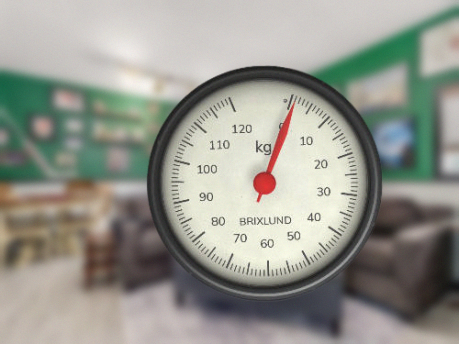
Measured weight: 1 kg
